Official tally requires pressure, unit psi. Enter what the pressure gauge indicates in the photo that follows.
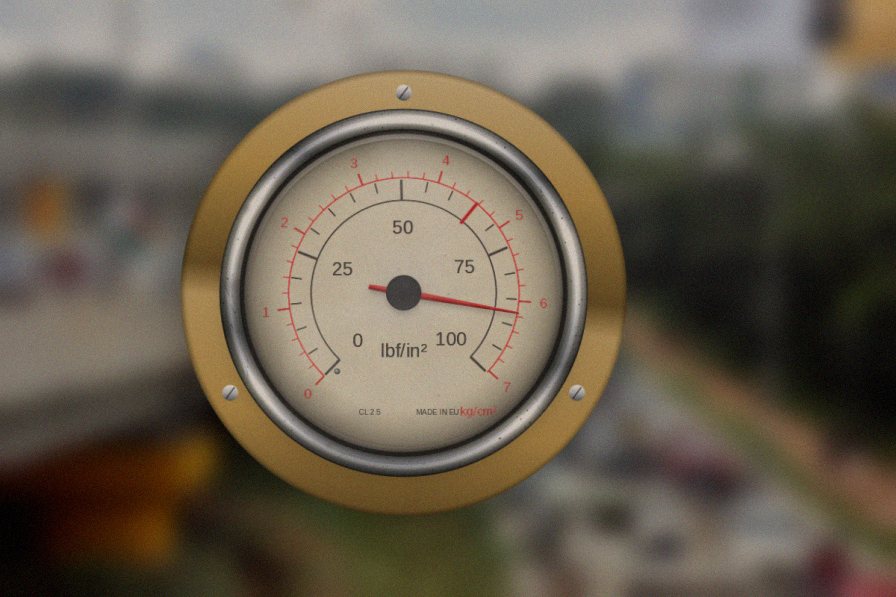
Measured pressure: 87.5 psi
